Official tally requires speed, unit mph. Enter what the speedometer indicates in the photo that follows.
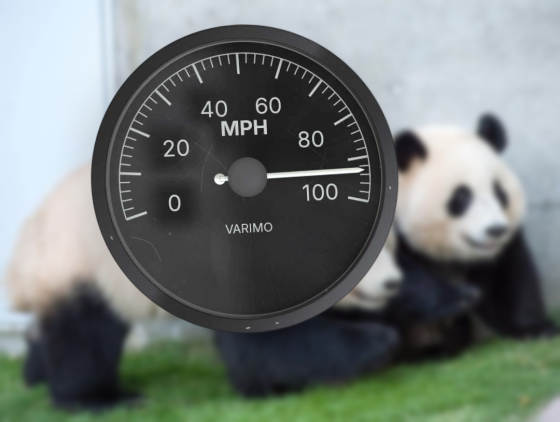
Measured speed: 93 mph
